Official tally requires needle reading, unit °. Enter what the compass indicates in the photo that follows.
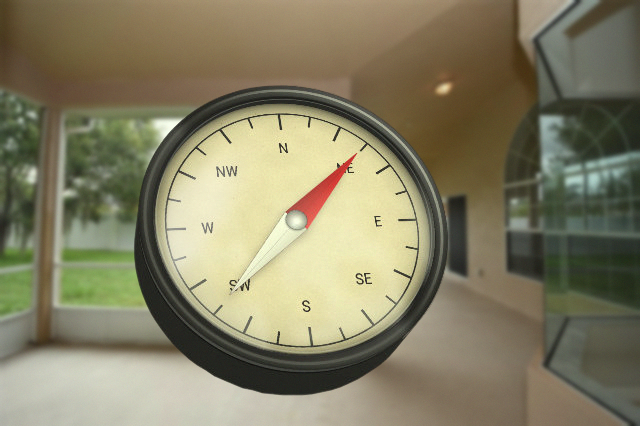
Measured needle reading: 45 °
